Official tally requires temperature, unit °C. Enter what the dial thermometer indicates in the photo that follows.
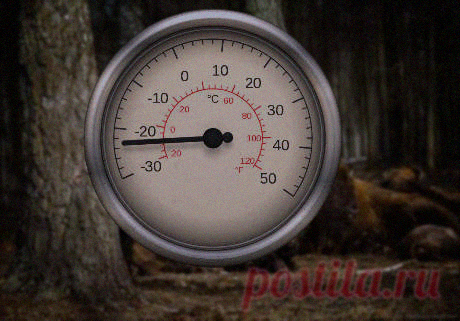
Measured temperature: -23 °C
